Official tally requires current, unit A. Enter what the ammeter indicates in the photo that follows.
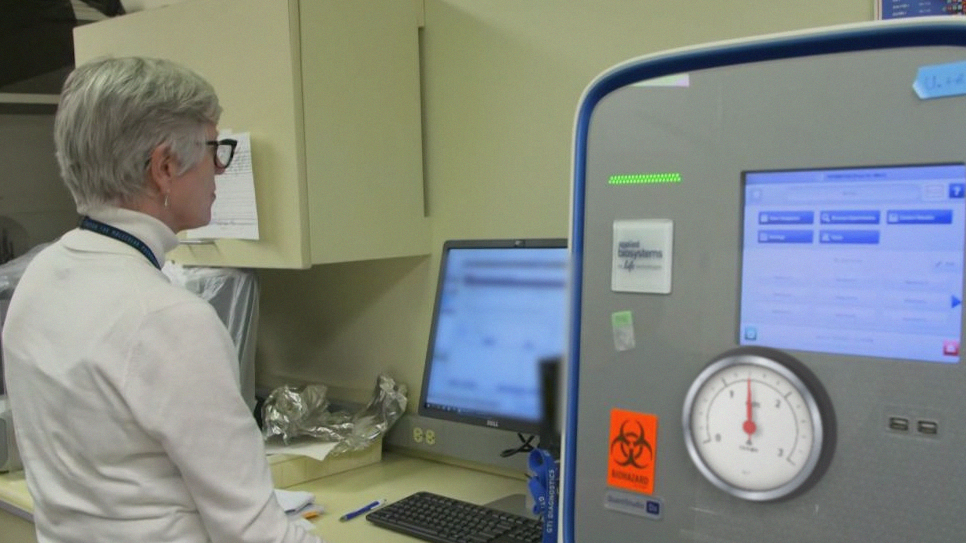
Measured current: 1.4 A
